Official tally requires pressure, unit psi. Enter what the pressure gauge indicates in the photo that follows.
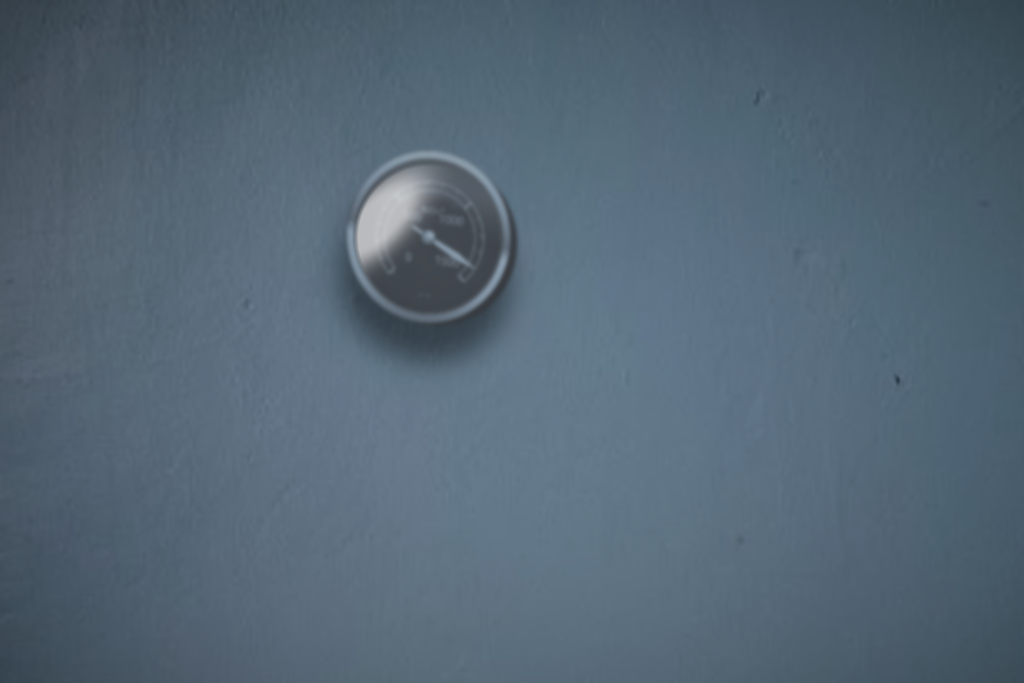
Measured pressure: 1400 psi
